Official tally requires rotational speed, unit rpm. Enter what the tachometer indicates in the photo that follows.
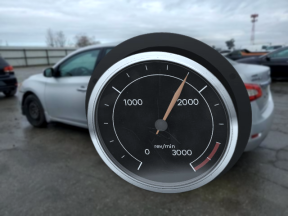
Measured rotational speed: 1800 rpm
